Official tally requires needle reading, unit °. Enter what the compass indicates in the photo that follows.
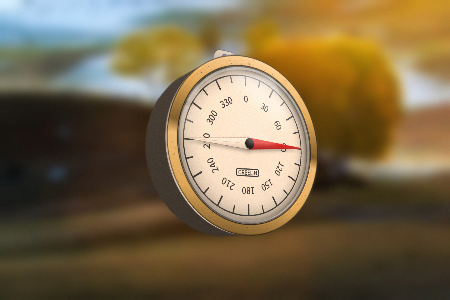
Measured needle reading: 90 °
